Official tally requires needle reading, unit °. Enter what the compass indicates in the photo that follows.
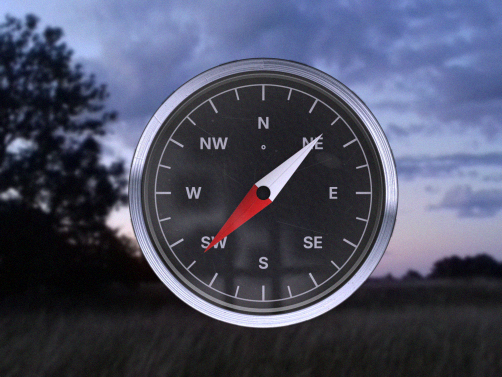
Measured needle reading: 225 °
